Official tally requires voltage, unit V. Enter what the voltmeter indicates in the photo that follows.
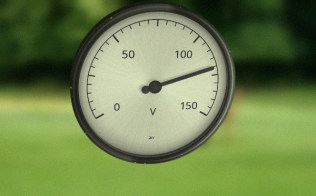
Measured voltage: 120 V
